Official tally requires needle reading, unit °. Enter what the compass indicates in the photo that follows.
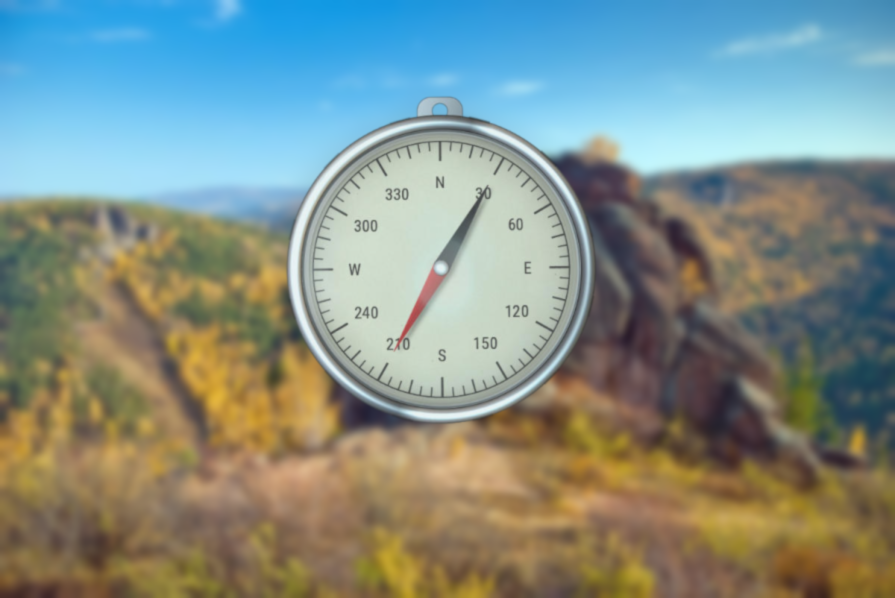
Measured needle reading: 210 °
